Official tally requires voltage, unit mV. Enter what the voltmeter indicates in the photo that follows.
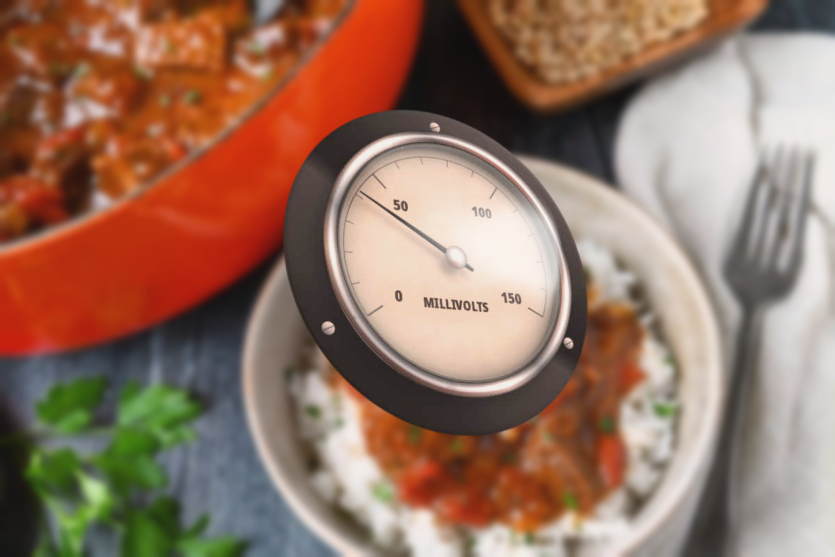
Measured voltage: 40 mV
